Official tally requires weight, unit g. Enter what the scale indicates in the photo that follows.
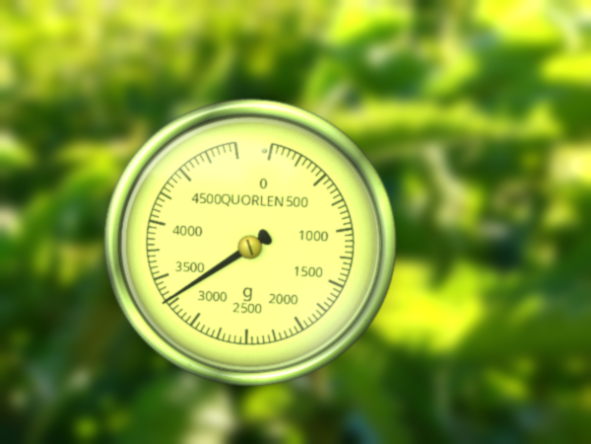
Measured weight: 3300 g
